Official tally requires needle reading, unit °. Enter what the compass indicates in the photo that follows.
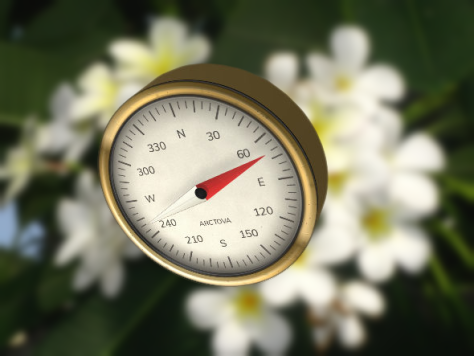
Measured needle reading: 70 °
